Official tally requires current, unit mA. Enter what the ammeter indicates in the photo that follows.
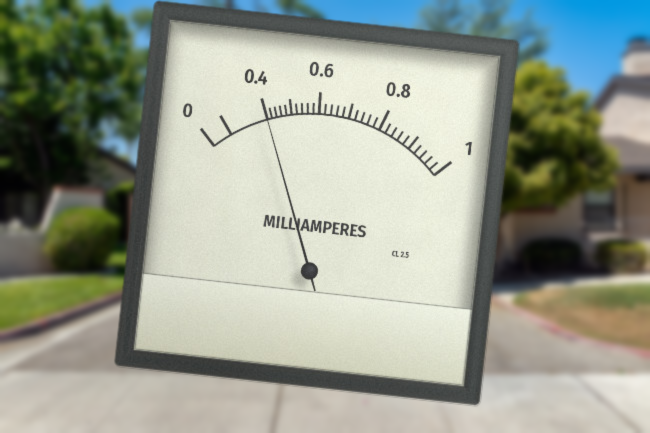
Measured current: 0.4 mA
